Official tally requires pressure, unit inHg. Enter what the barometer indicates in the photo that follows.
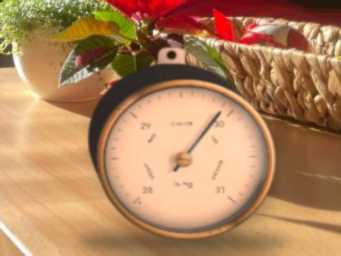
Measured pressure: 29.9 inHg
